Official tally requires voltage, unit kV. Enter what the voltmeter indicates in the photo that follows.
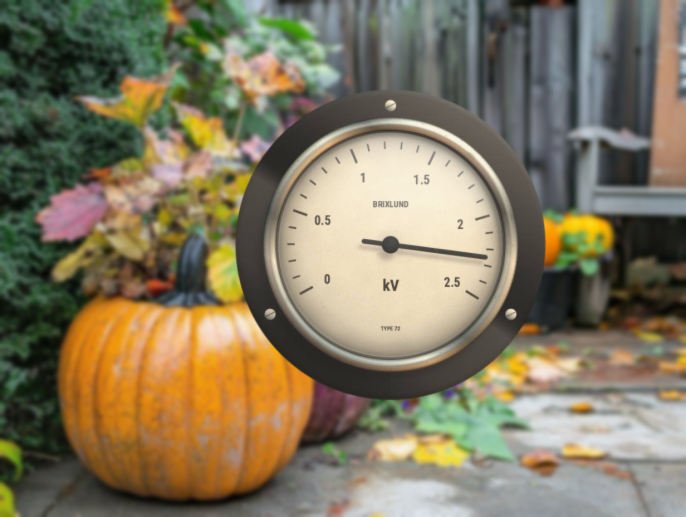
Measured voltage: 2.25 kV
